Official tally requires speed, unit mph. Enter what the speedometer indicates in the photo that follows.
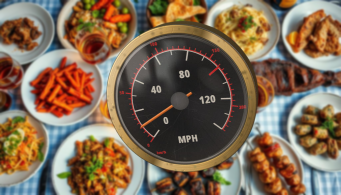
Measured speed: 10 mph
